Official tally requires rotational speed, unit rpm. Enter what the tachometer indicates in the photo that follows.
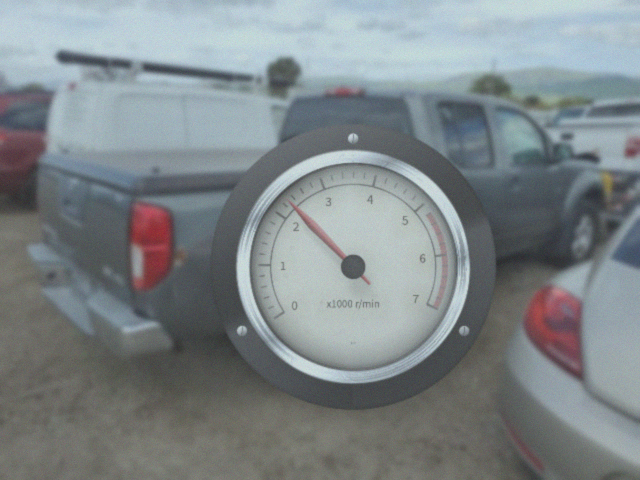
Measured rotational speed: 2300 rpm
